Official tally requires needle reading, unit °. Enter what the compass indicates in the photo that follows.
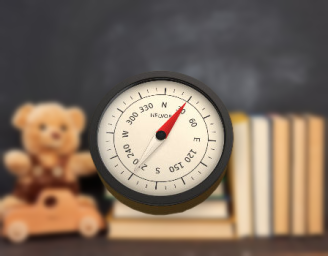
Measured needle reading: 30 °
